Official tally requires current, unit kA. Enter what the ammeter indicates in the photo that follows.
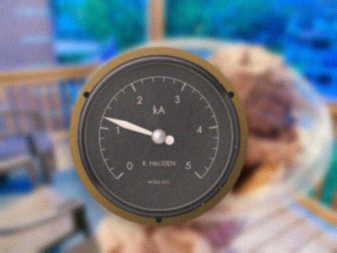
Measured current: 1.2 kA
